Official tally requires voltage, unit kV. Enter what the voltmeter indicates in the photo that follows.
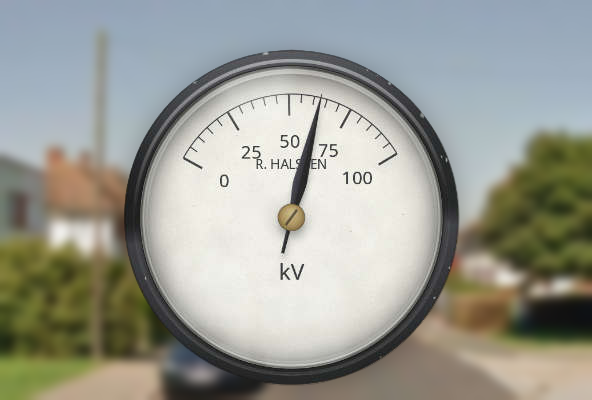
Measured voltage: 62.5 kV
